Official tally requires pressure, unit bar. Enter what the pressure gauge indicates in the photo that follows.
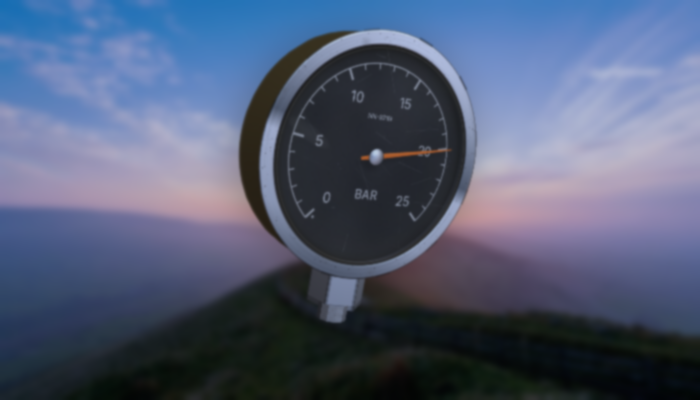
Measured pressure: 20 bar
